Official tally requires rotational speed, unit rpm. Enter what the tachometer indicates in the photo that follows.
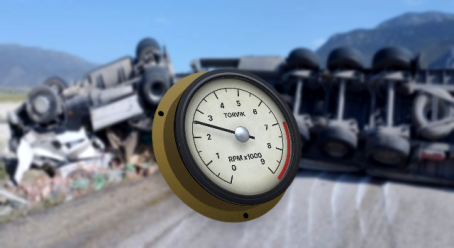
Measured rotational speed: 2500 rpm
